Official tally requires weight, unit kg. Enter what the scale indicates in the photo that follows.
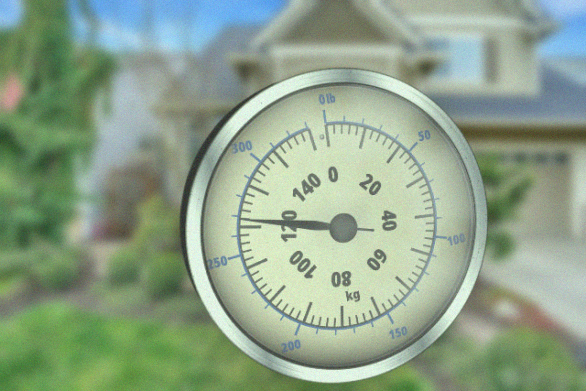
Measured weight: 122 kg
